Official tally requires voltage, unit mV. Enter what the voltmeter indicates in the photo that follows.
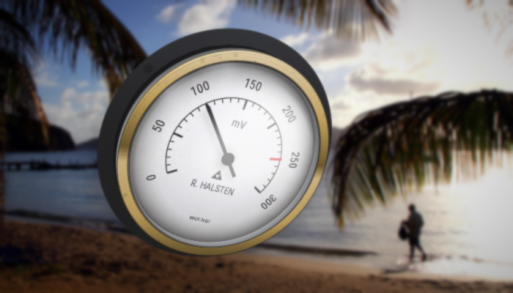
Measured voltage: 100 mV
